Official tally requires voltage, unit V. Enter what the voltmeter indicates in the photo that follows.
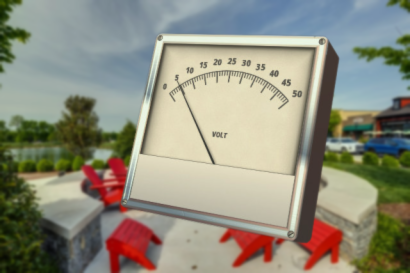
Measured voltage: 5 V
